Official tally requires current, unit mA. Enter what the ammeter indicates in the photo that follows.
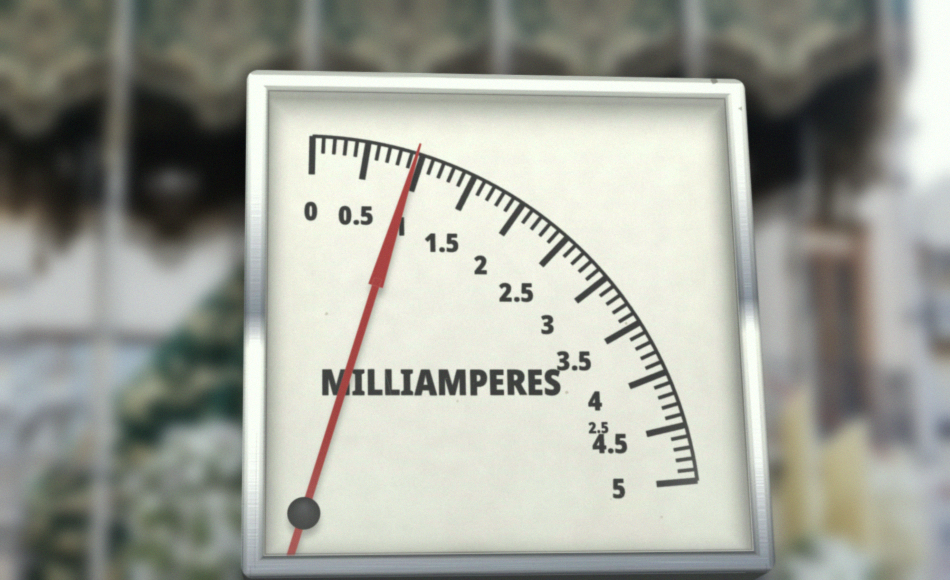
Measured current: 0.95 mA
